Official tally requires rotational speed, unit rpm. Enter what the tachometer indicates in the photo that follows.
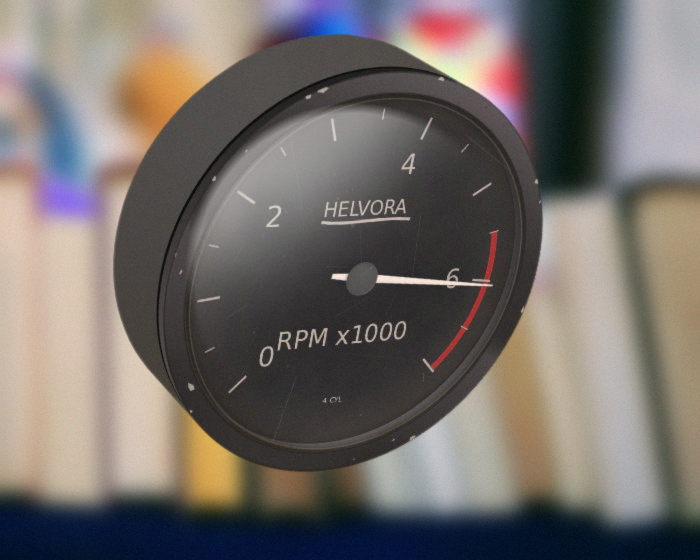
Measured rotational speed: 6000 rpm
